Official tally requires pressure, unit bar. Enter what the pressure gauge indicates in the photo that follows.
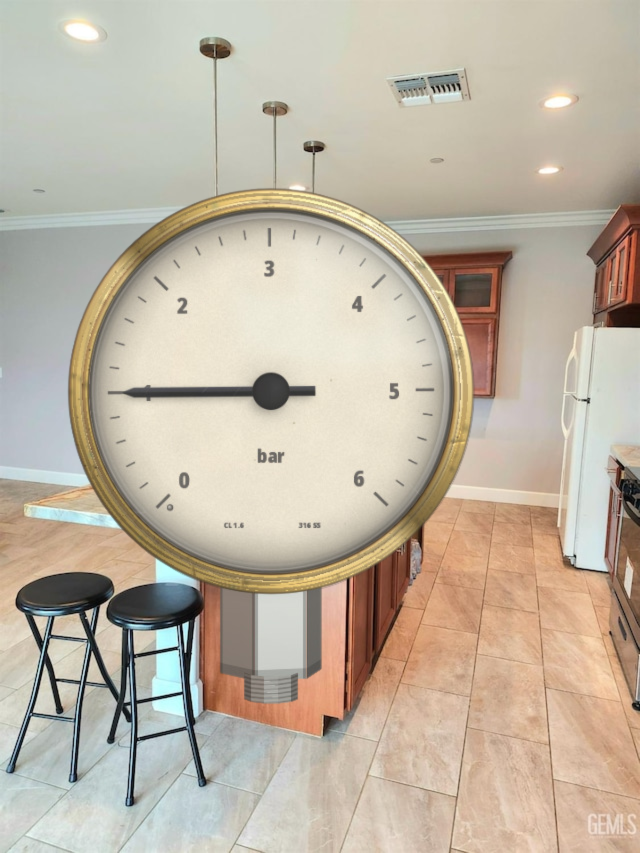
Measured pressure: 1 bar
